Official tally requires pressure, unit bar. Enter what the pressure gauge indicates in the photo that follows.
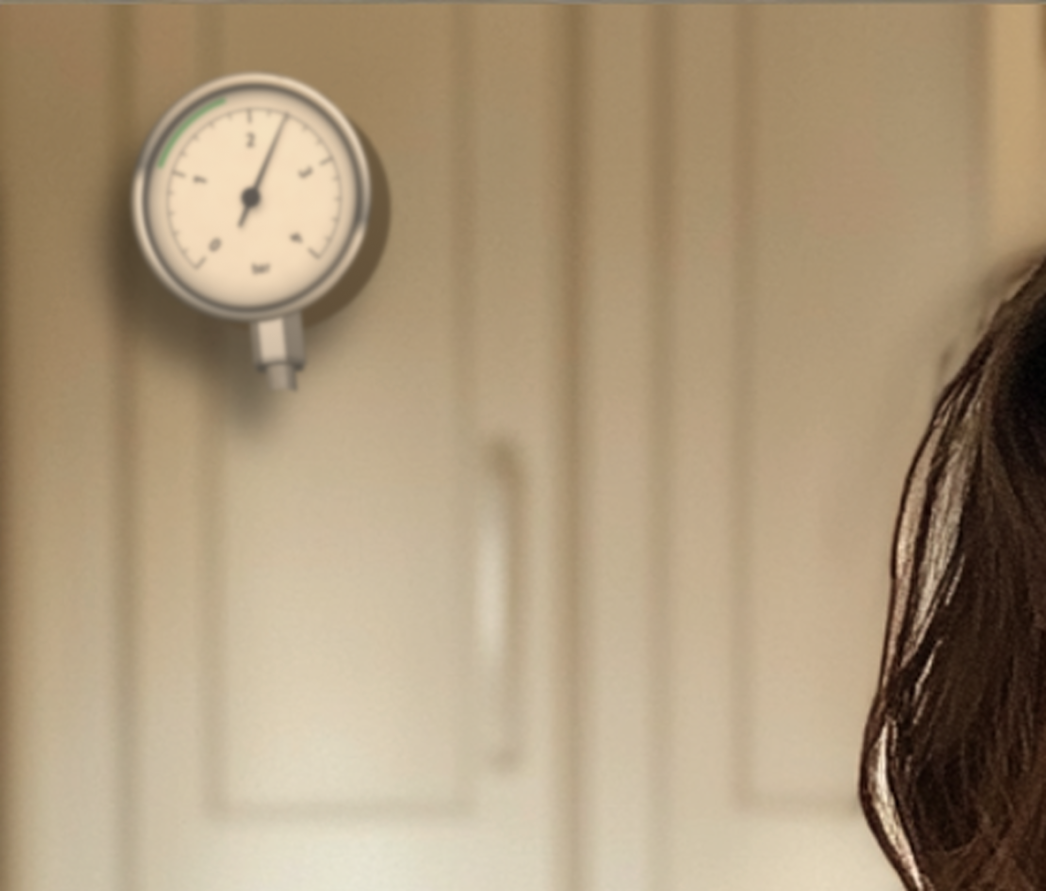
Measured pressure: 2.4 bar
